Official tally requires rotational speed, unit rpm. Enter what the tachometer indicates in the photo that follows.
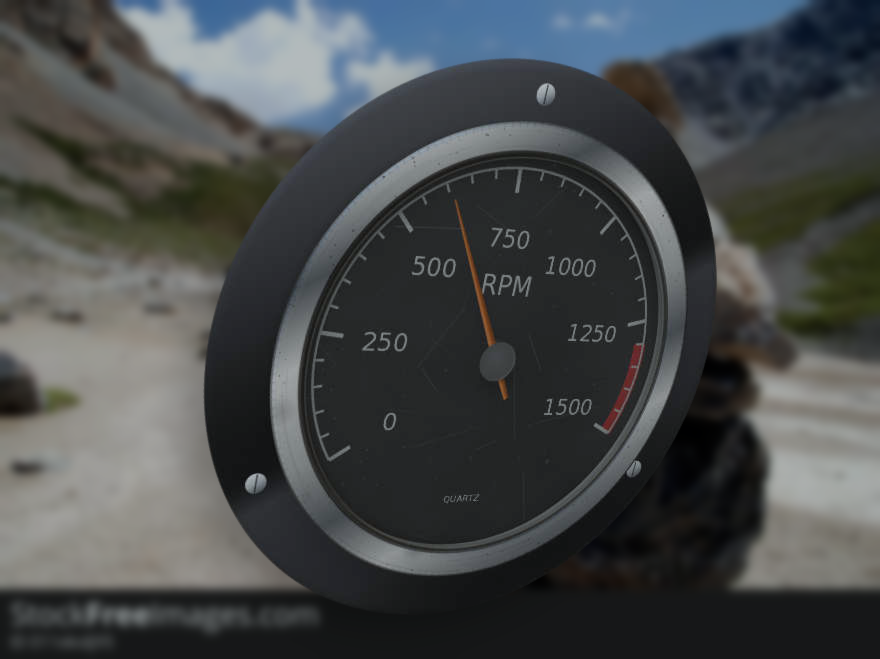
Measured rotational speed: 600 rpm
